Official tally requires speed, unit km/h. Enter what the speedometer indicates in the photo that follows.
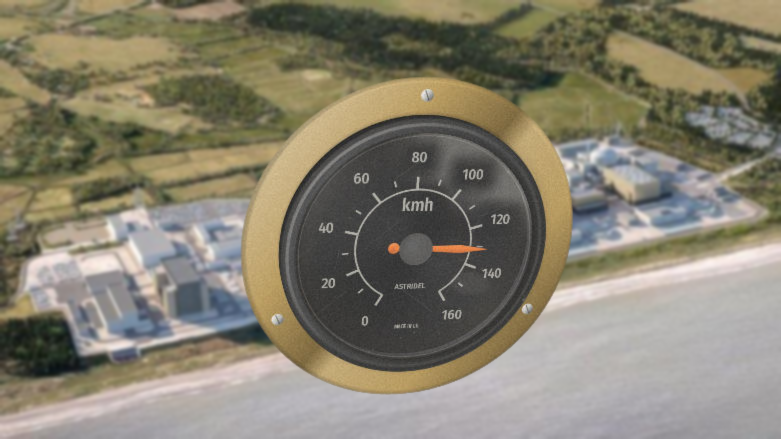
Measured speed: 130 km/h
